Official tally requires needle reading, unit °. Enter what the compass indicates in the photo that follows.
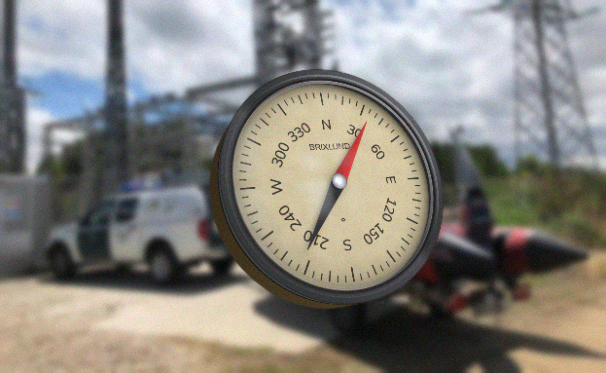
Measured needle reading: 35 °
